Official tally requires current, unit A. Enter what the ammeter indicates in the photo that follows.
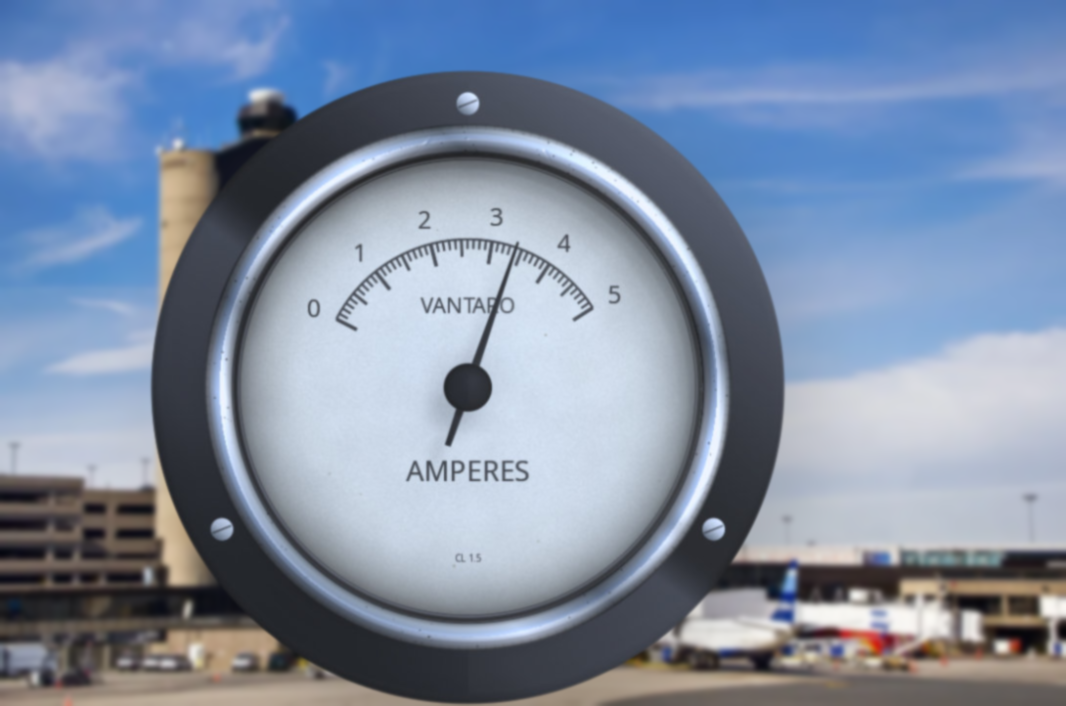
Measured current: 3.4 A
